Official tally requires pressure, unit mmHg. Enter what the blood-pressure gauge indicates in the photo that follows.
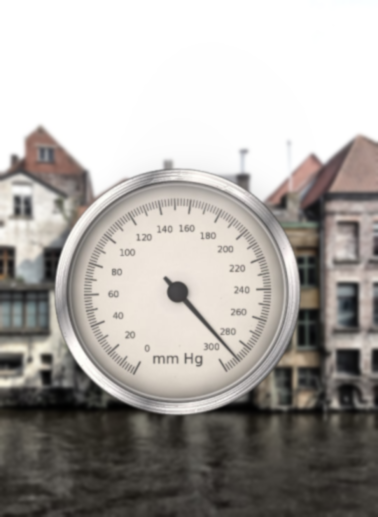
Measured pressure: 290 mmHg
